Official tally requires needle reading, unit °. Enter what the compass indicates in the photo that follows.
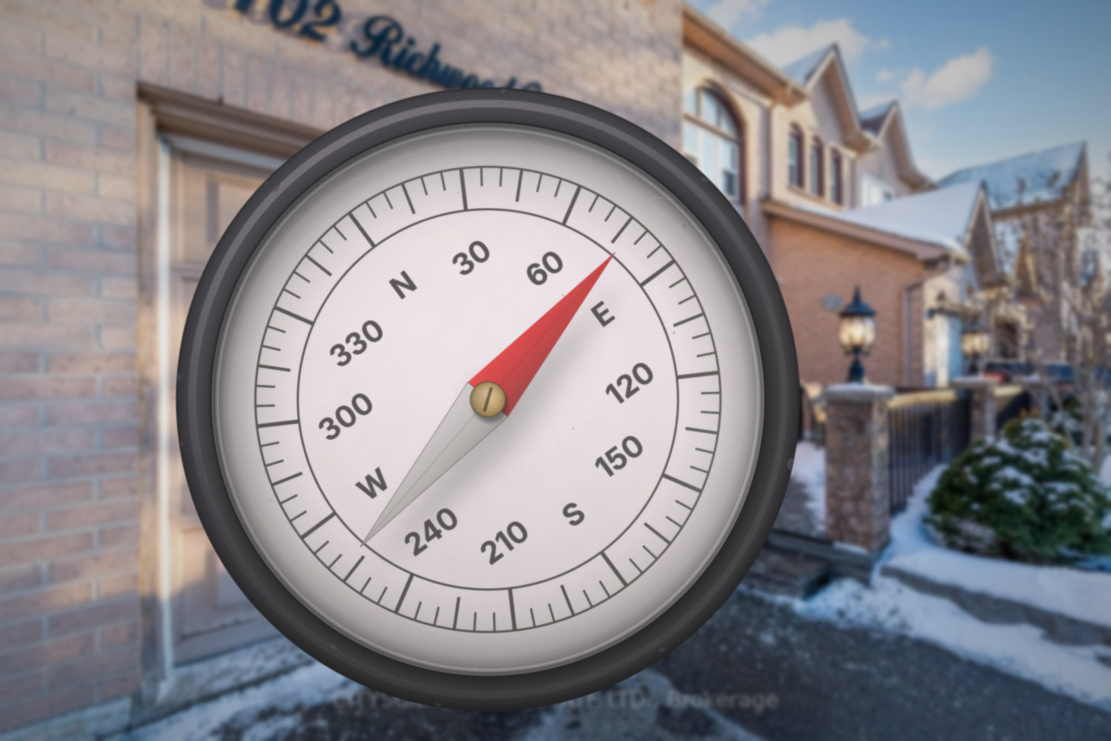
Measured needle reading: 77.5 °
